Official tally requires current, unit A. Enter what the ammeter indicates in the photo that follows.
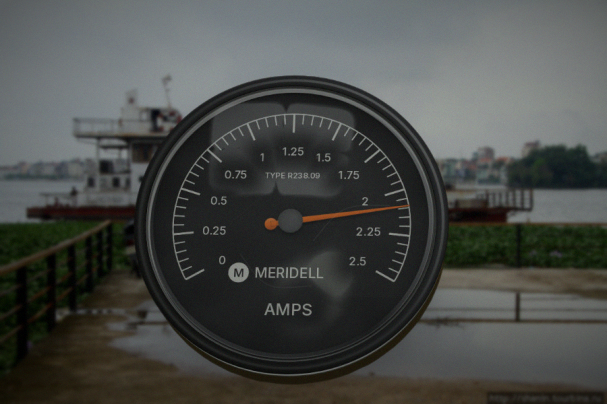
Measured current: 2.1 A
